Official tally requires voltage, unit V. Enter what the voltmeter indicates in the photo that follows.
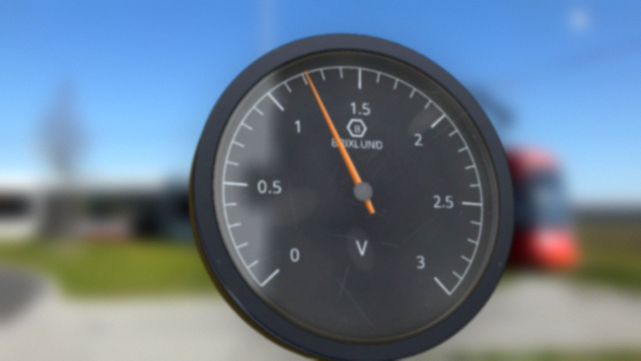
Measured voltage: 1.2 V
